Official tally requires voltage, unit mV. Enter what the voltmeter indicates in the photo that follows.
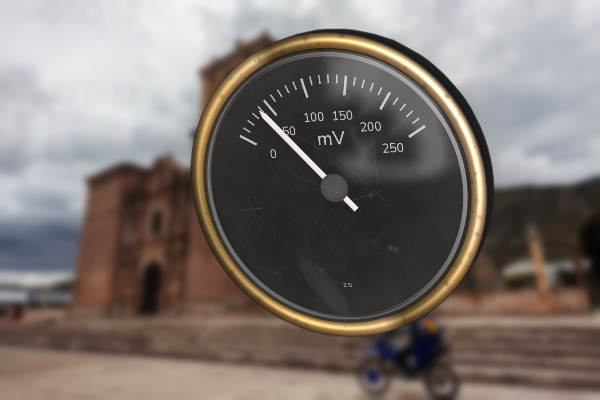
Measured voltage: 40 mV
